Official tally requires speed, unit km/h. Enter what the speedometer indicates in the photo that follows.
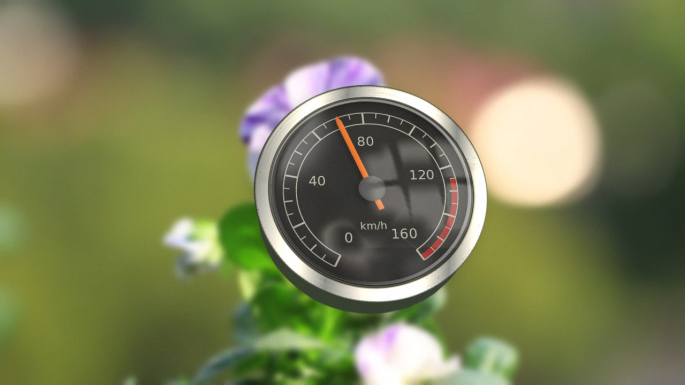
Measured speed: 70 km/h
